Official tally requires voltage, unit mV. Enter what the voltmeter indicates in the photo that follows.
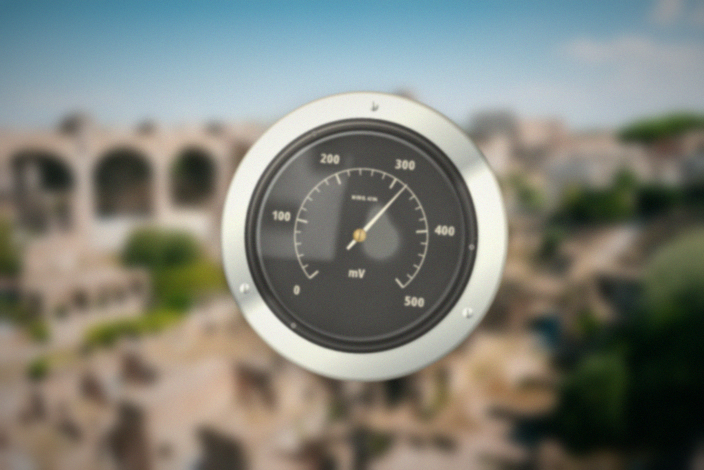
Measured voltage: 320 mV
